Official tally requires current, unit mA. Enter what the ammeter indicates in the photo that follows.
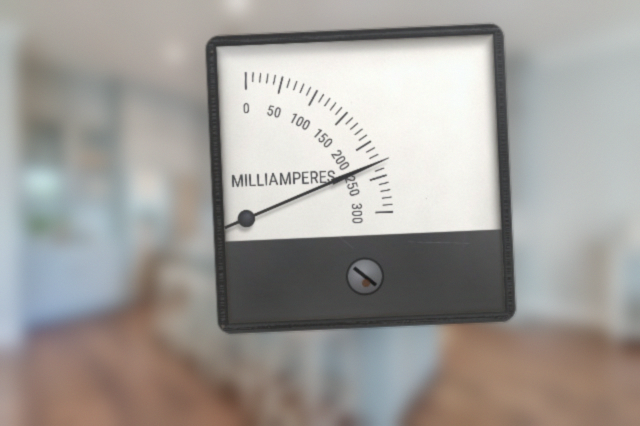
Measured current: 230 mA
